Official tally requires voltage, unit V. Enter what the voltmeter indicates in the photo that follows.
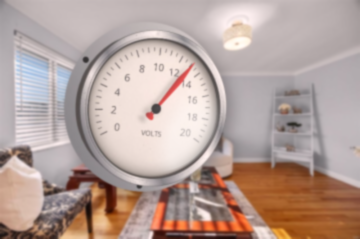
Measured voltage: 13 V
